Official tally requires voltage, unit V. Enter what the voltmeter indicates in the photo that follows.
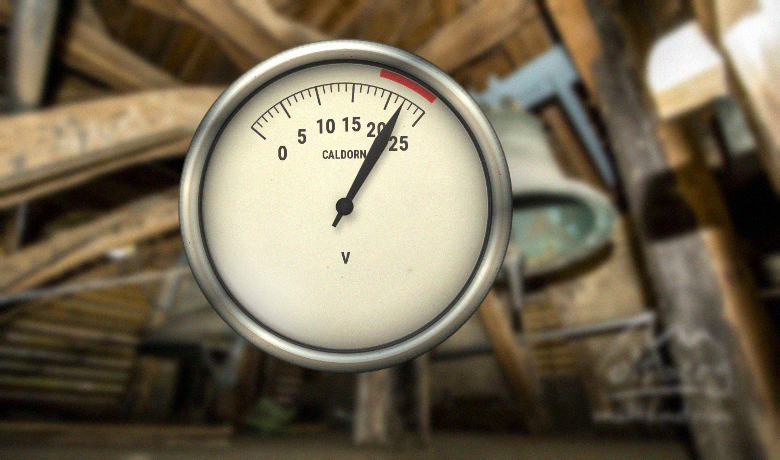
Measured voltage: 22 V
